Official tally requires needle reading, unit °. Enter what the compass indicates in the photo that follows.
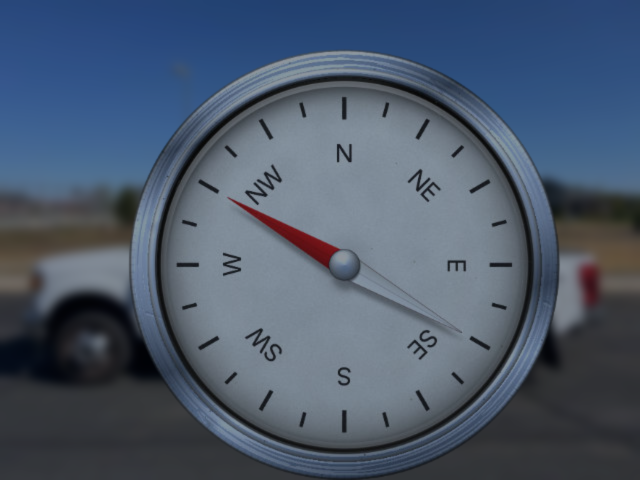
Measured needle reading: 300 °
